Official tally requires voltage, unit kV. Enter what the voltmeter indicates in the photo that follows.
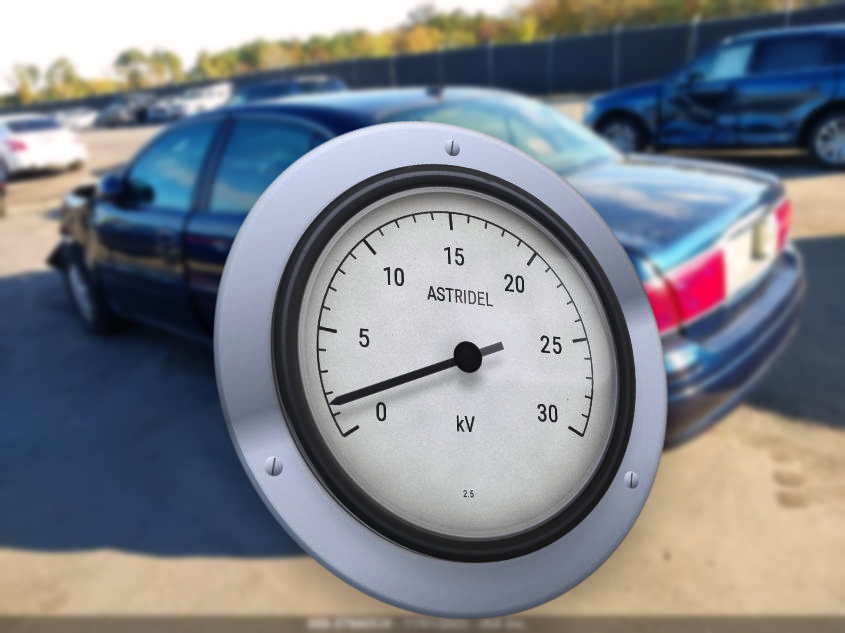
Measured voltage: 1.5 kV
